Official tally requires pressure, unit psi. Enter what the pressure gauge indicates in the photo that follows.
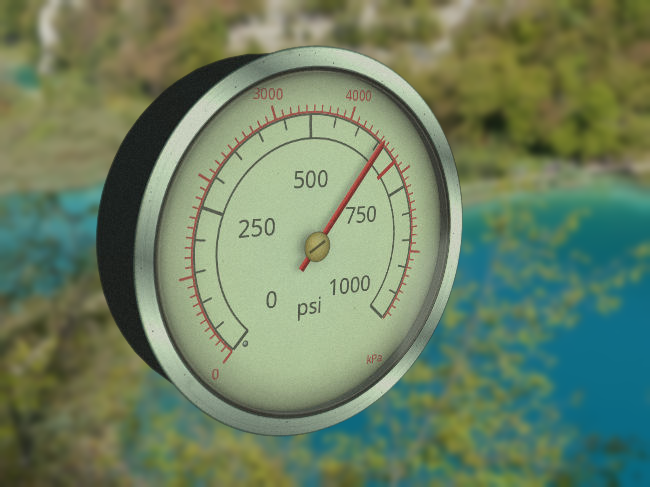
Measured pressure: 650 psi
